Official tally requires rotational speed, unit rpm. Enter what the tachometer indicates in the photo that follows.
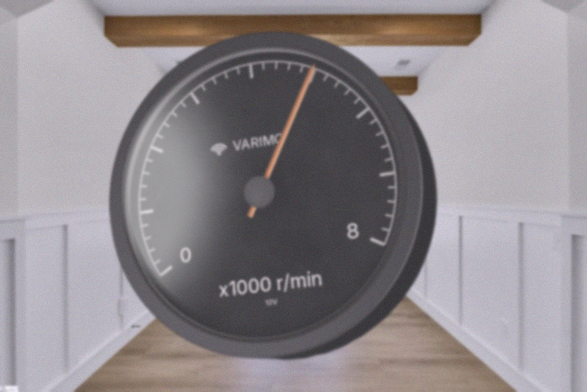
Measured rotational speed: 5000 rpm
